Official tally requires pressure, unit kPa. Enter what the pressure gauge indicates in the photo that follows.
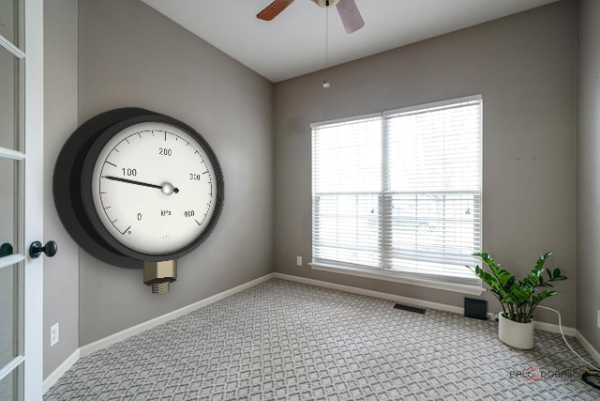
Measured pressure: 80 kPa
